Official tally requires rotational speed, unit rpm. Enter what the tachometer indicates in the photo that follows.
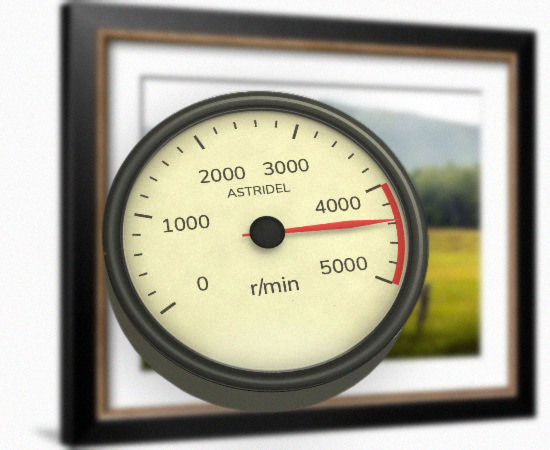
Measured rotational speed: 4400 rpm
